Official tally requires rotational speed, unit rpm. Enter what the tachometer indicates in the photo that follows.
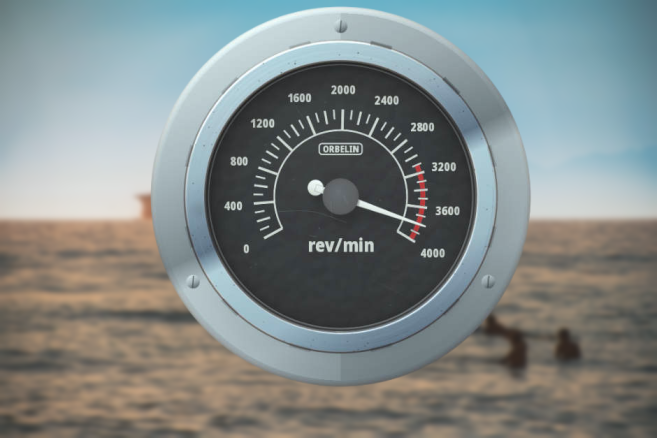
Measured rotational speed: 3800 rpm
